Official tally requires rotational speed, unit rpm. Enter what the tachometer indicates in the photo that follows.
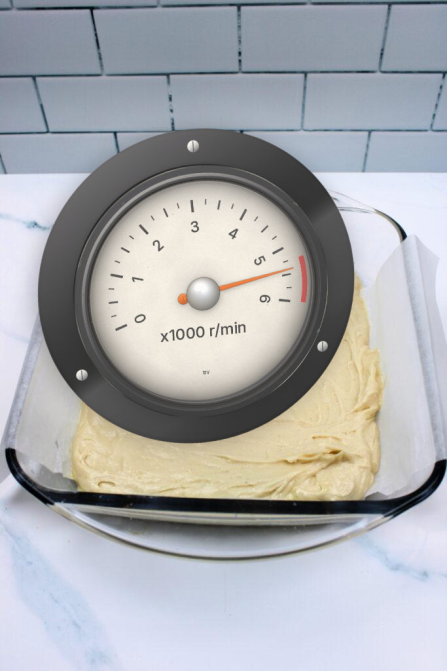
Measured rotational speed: 5375 rpm
